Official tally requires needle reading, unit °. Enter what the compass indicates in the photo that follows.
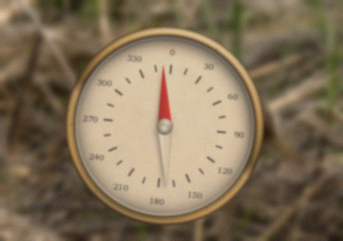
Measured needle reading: 352.5 °
